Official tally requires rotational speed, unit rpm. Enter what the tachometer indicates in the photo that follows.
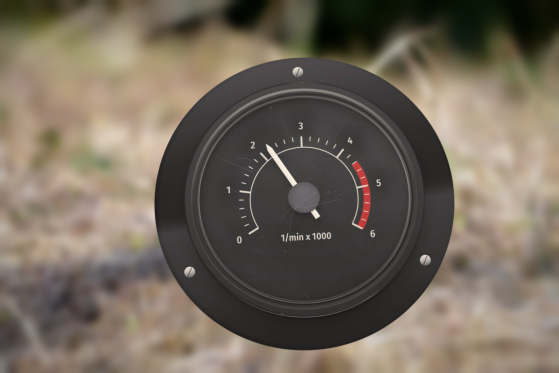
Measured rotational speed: 2200 rpm
